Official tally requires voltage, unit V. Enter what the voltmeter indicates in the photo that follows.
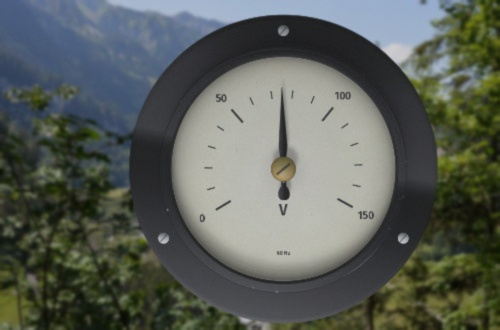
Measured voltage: 75 V
